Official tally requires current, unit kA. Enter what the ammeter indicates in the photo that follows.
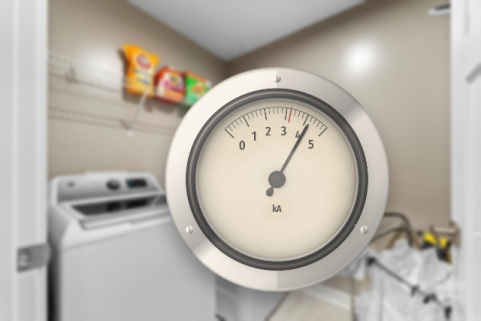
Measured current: 4.2 kA
